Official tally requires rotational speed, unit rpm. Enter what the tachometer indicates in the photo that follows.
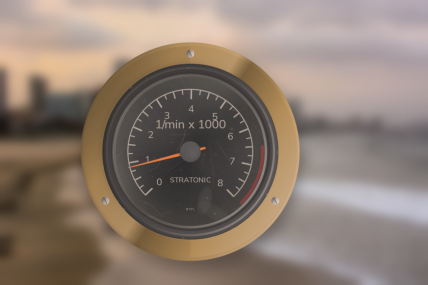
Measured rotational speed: 875 rpm
